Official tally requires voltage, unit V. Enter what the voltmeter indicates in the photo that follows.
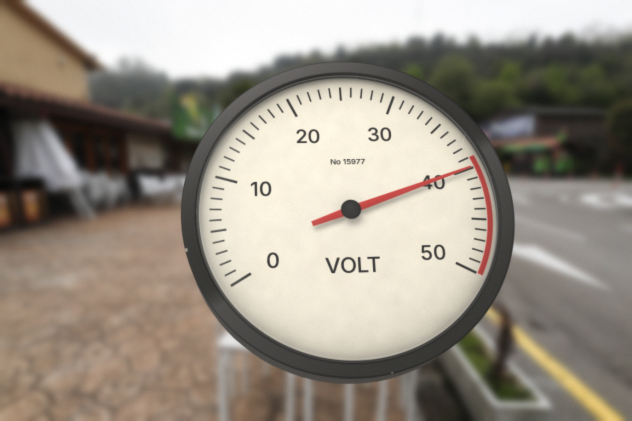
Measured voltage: 40 V
